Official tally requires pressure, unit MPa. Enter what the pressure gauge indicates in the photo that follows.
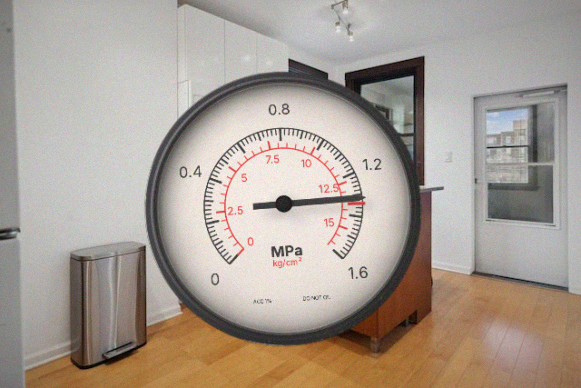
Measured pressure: 1.32 MPa
